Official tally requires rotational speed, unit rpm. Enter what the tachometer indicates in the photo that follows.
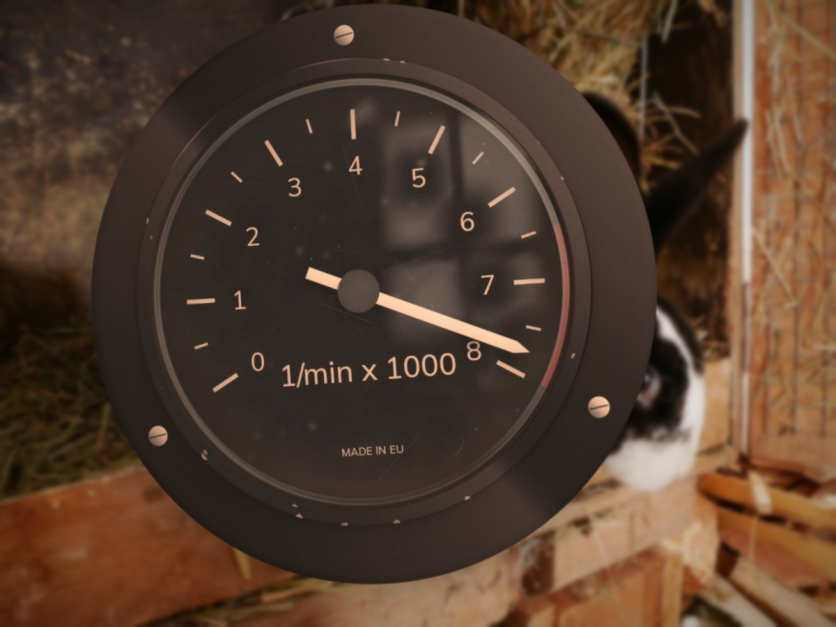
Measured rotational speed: 7750 rpm
